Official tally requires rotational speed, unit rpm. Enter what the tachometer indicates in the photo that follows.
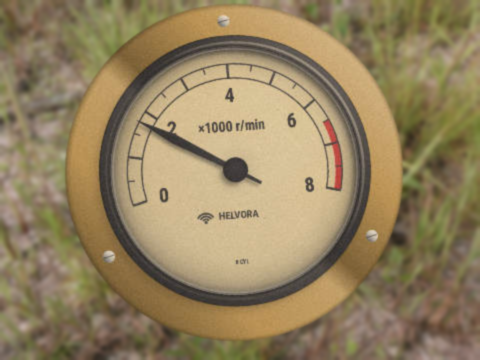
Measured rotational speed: 1750 rpm
